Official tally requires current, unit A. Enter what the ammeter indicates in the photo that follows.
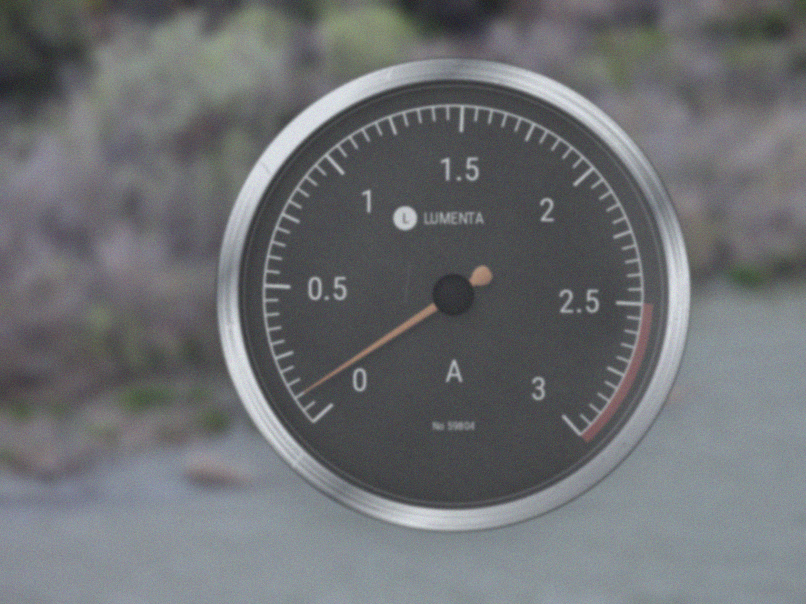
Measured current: 0.1 A
